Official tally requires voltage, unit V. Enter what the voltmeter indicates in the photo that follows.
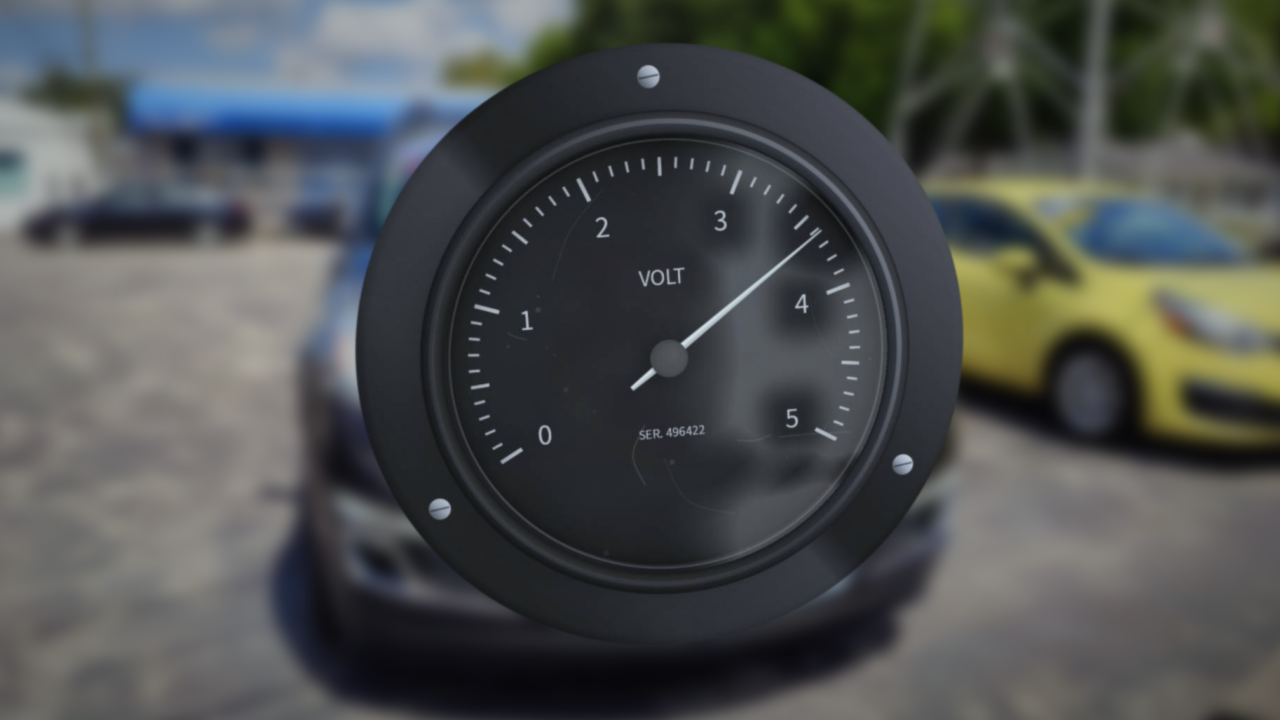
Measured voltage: 3.6 V
